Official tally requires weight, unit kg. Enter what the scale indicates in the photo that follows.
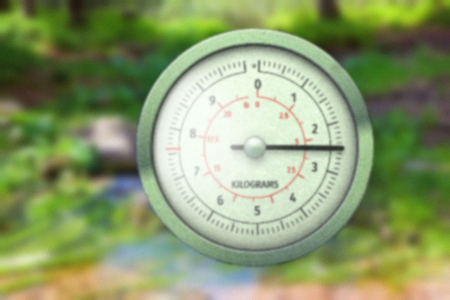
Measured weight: 2.5 kg
